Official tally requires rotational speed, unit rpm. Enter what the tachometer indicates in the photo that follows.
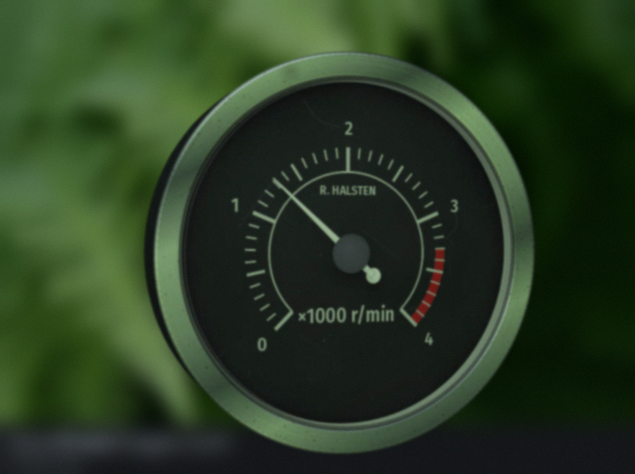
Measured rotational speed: 1300 rpm
